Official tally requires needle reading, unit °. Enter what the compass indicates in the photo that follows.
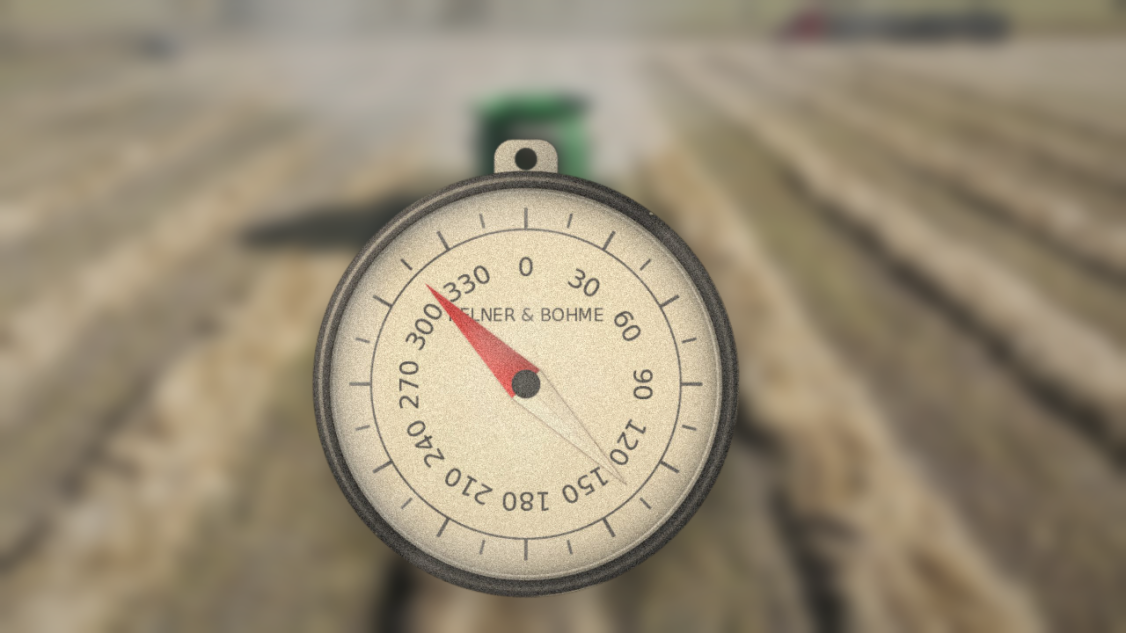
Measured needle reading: 315 °
